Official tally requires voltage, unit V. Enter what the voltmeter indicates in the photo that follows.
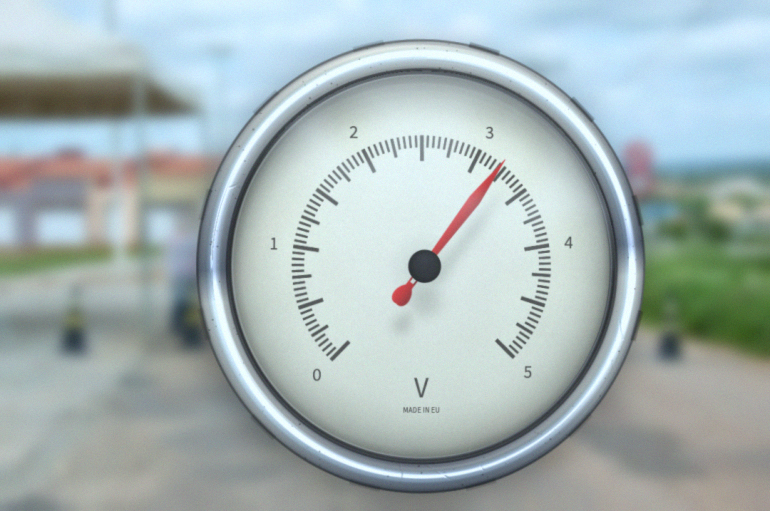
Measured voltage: 3.2 V
